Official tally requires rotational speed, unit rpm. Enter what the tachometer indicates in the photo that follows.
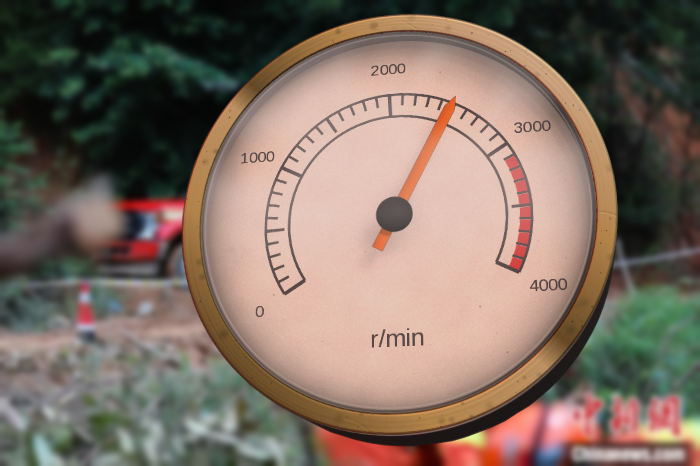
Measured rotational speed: 2500 rpm
